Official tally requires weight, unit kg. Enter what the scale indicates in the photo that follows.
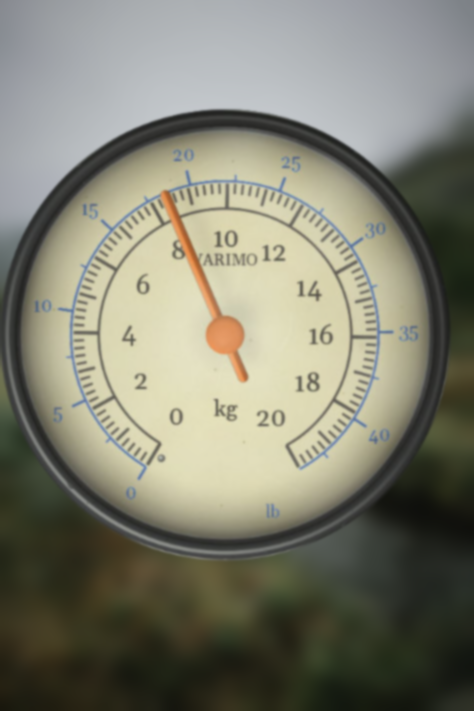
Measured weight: 8.4 kg
